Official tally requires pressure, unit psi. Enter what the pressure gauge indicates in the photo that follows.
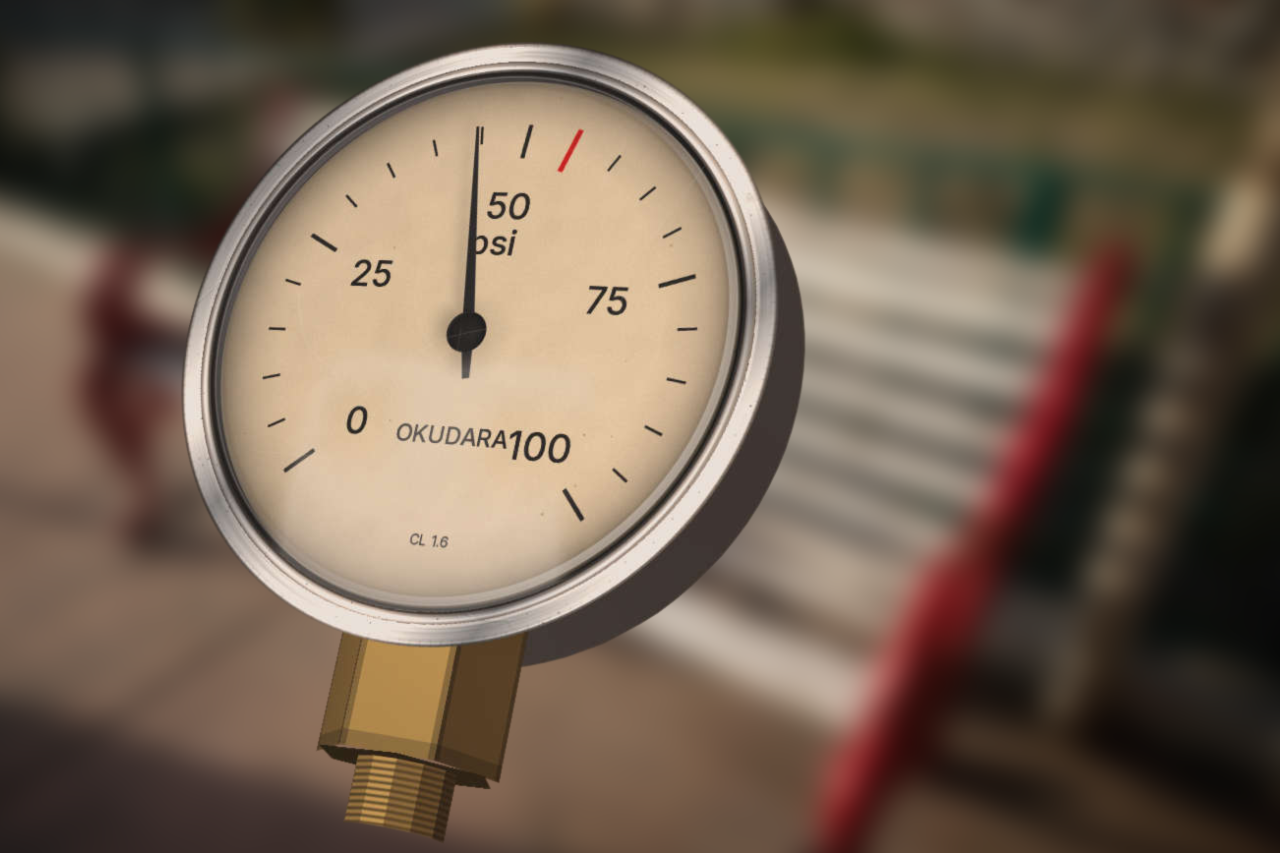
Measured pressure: 45 psi
